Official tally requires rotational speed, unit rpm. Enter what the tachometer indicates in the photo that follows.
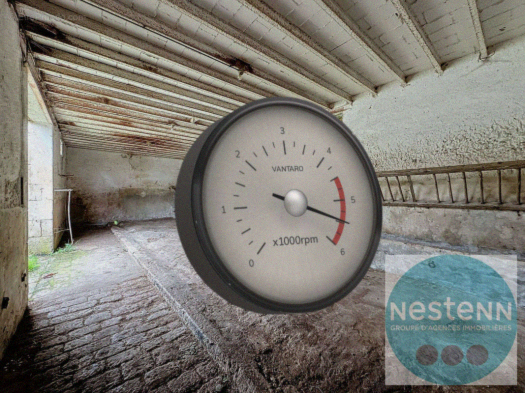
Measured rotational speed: 5500 rpm
